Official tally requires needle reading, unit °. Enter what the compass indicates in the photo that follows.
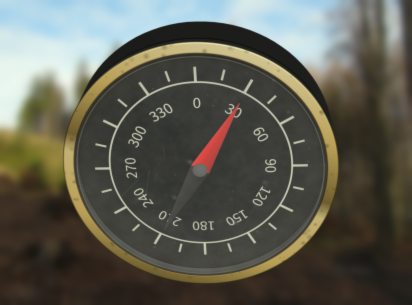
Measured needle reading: 30 °
